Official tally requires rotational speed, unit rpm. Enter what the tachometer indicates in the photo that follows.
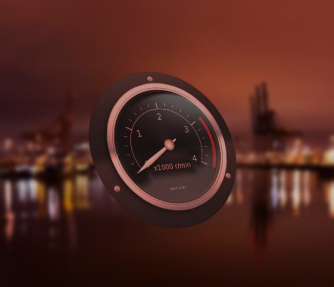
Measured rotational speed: 0 rpm
